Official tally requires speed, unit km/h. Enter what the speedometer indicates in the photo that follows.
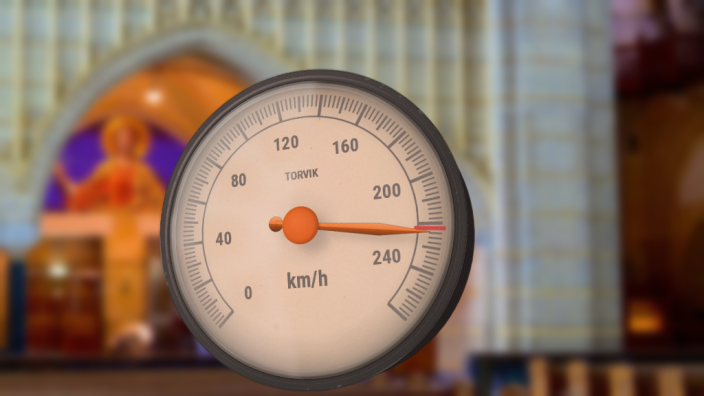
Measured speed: 224 km/h
